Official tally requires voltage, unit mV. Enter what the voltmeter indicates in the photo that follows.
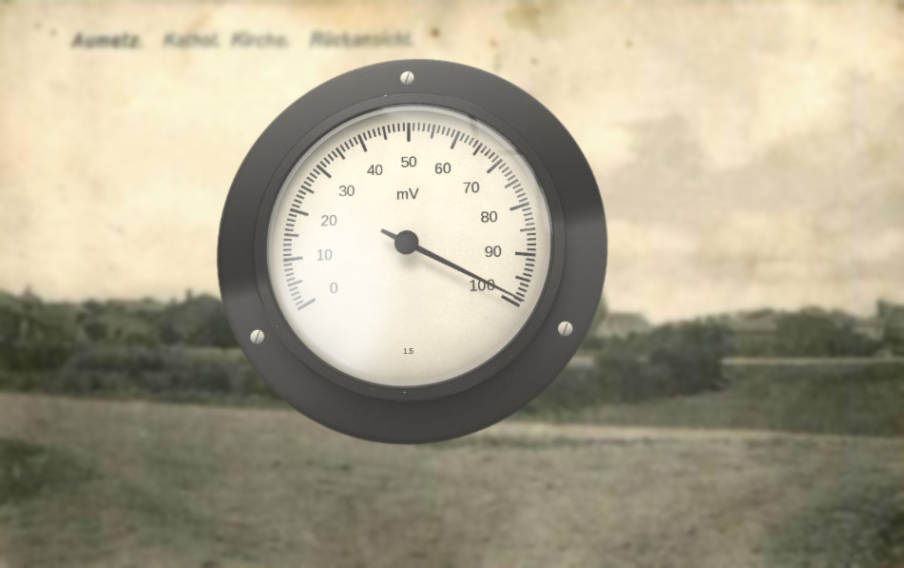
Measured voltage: 99 mV
